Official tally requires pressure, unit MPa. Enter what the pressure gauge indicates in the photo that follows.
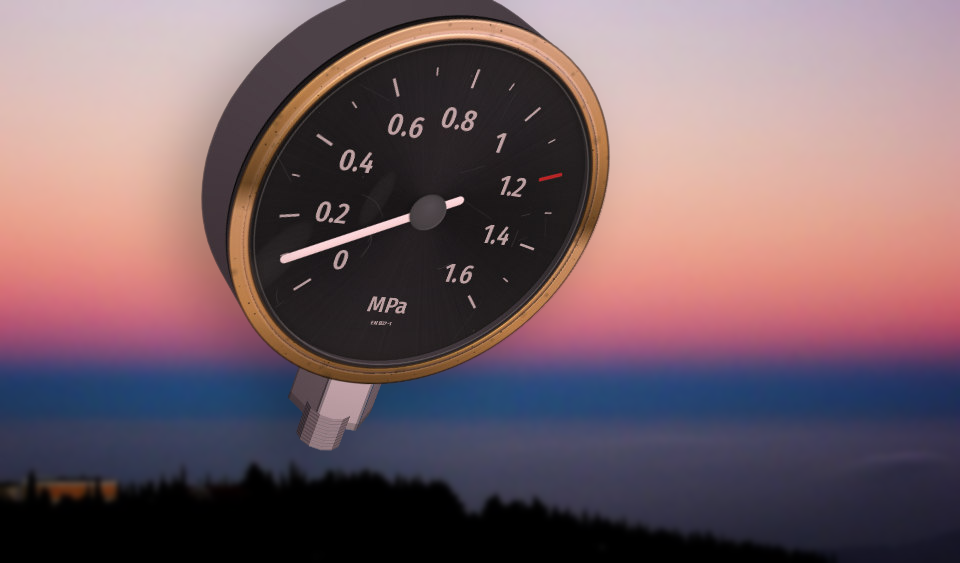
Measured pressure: 0.1 MPa
